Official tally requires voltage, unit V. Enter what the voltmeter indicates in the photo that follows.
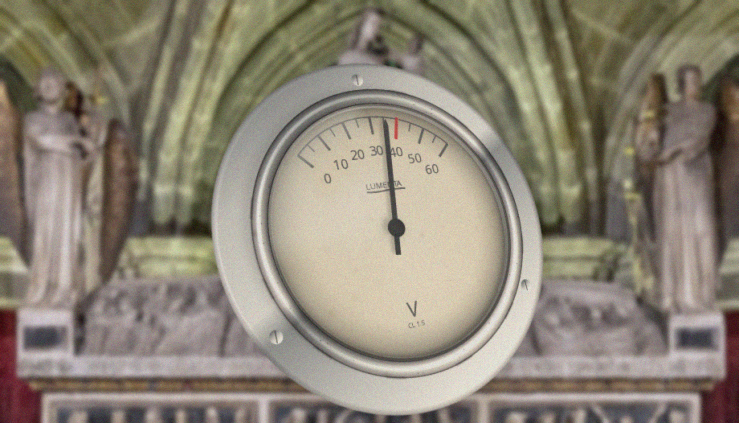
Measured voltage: 35 V
